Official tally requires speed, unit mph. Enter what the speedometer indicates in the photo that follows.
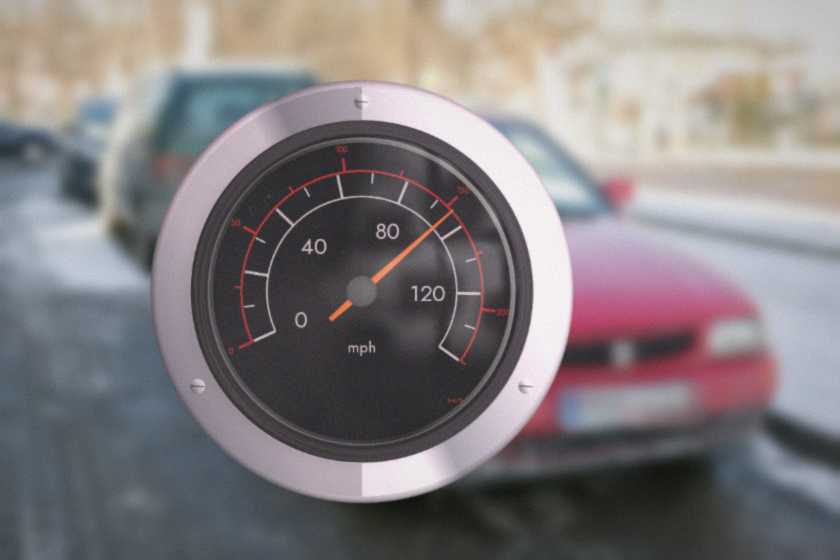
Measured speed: 95 mph
